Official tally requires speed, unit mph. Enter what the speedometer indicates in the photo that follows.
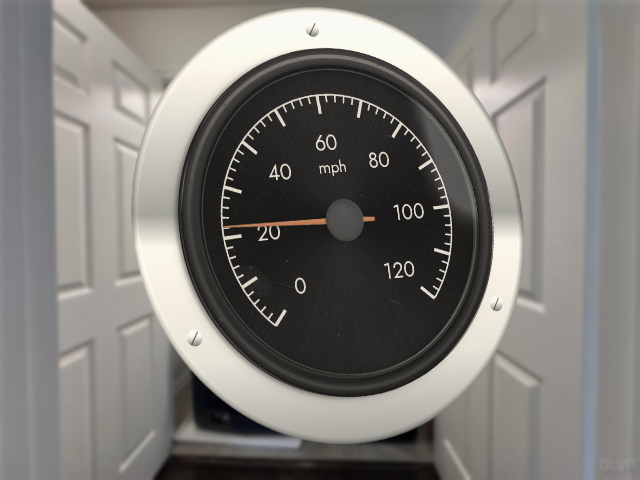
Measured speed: 22 mph
